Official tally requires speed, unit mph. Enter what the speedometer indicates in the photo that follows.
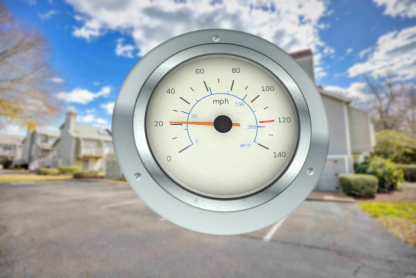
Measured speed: 20 mph
